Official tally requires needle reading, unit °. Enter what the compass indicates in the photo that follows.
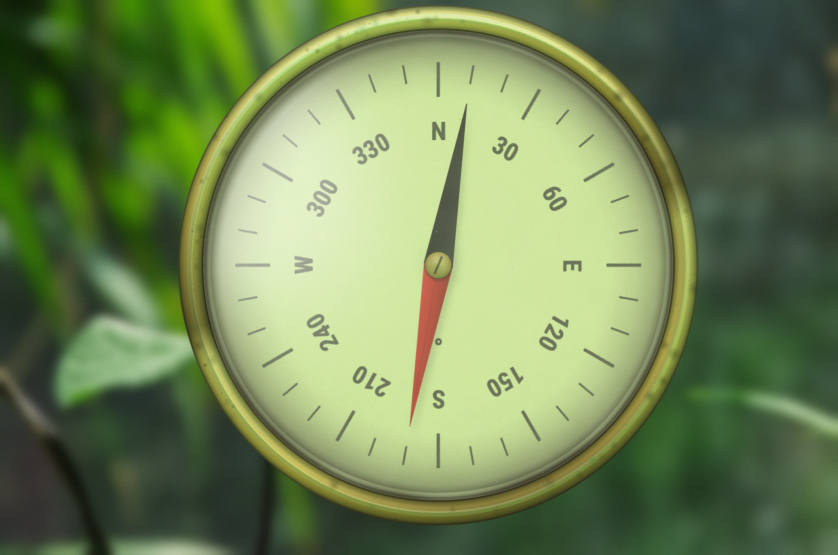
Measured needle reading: 190 °
